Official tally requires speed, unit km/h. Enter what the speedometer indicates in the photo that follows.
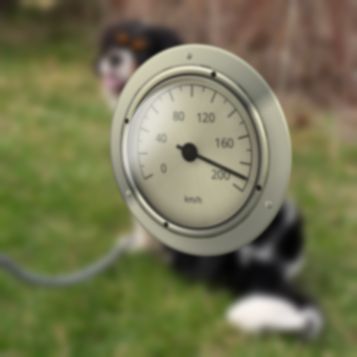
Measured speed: 190 km/h
